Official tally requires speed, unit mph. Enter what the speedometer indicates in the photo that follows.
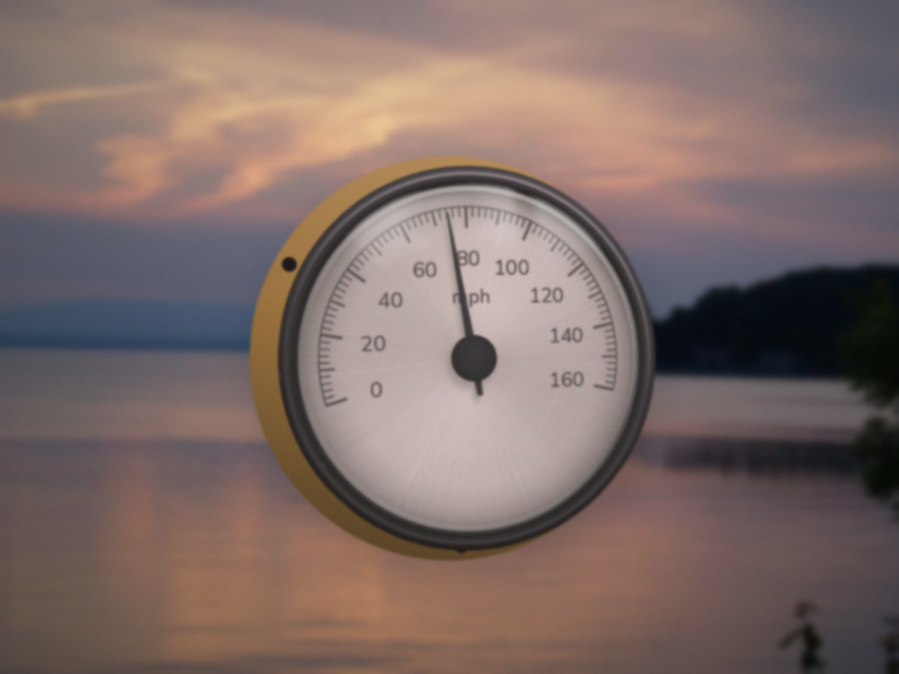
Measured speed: 74 mph
